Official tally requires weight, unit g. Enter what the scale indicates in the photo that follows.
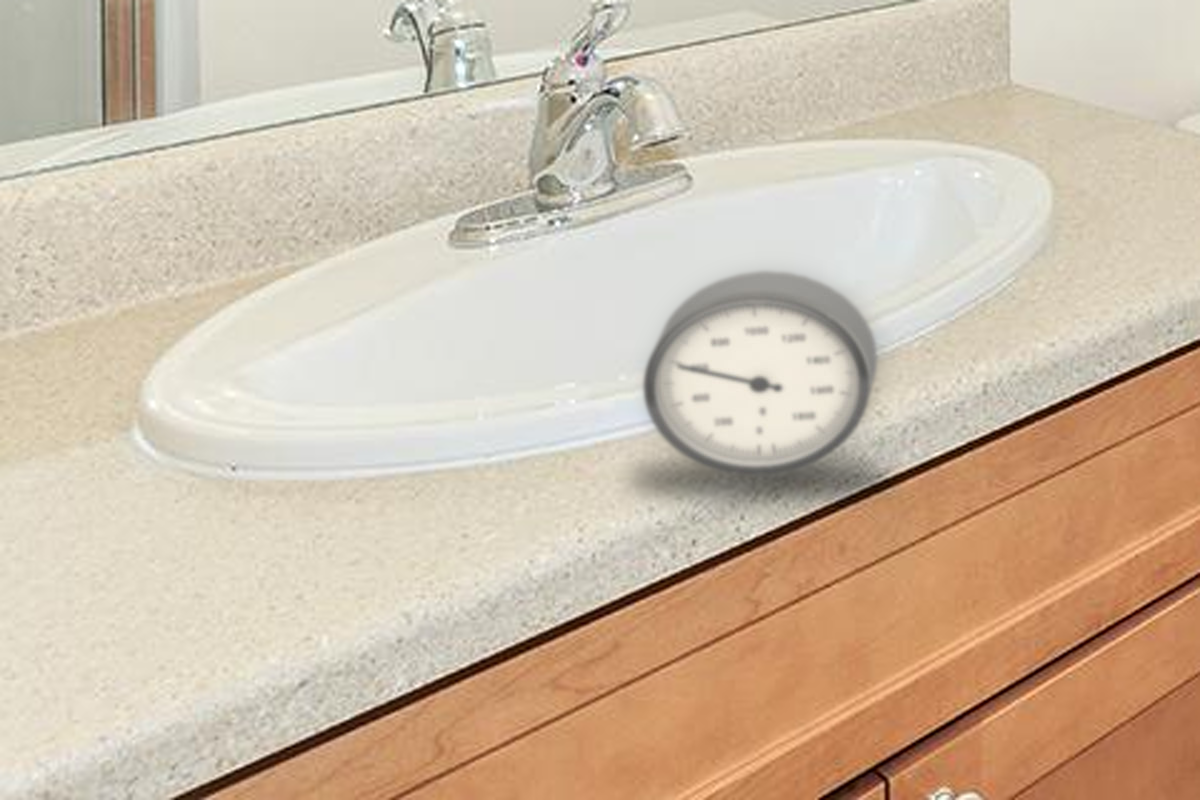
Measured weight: 600 g
